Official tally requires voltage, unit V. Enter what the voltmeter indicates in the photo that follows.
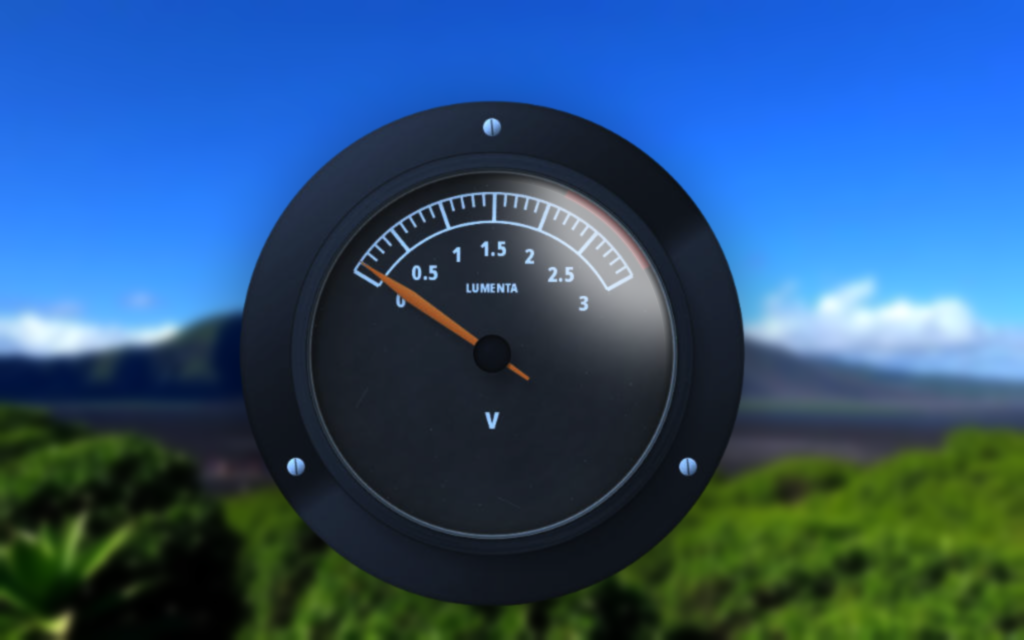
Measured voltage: 0.1 V
